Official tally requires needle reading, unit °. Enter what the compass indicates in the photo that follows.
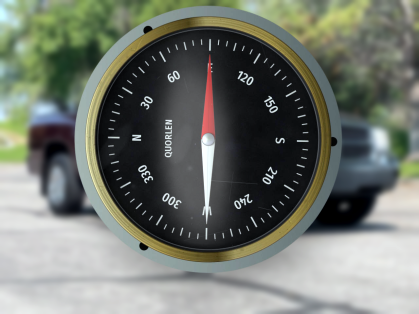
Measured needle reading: 90 °
